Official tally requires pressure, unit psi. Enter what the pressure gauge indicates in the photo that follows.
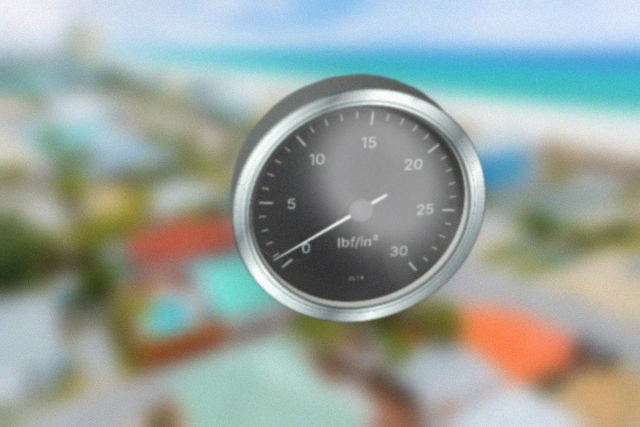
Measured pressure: 1 psi
